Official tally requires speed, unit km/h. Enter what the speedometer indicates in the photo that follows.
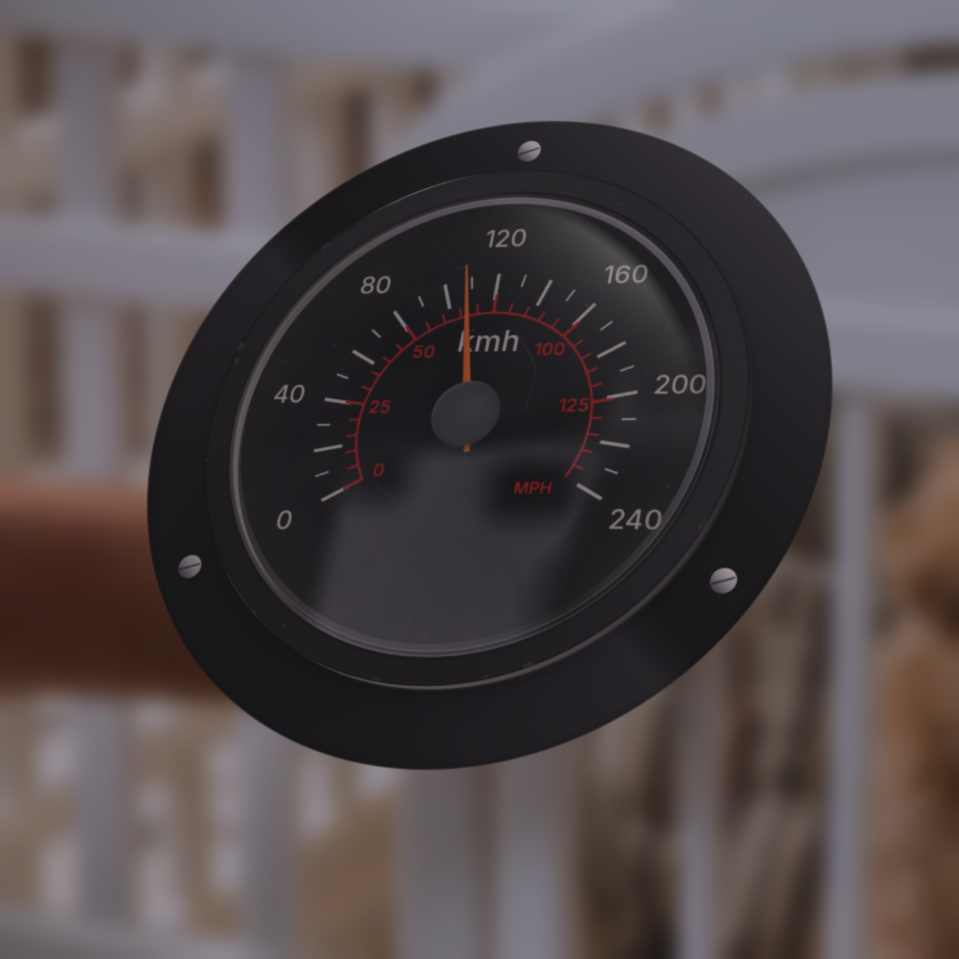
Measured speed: 110 km/h
